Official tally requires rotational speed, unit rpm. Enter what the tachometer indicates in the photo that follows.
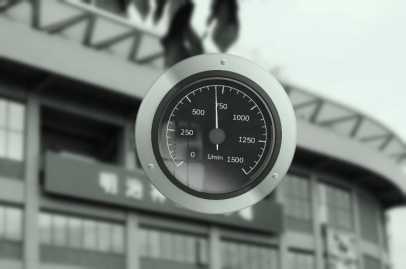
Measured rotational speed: 700 rpm
